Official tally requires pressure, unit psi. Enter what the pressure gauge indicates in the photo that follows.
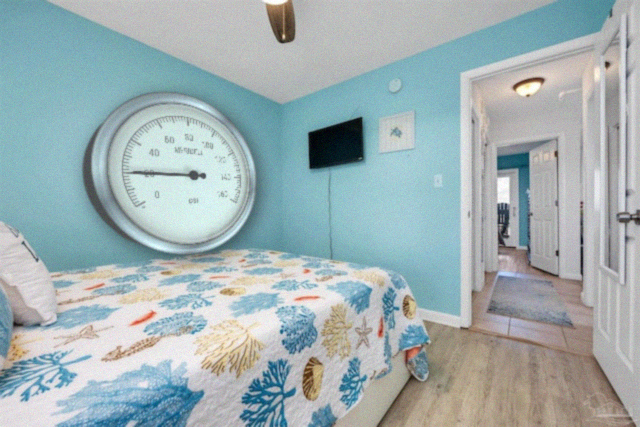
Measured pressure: 20 psi
